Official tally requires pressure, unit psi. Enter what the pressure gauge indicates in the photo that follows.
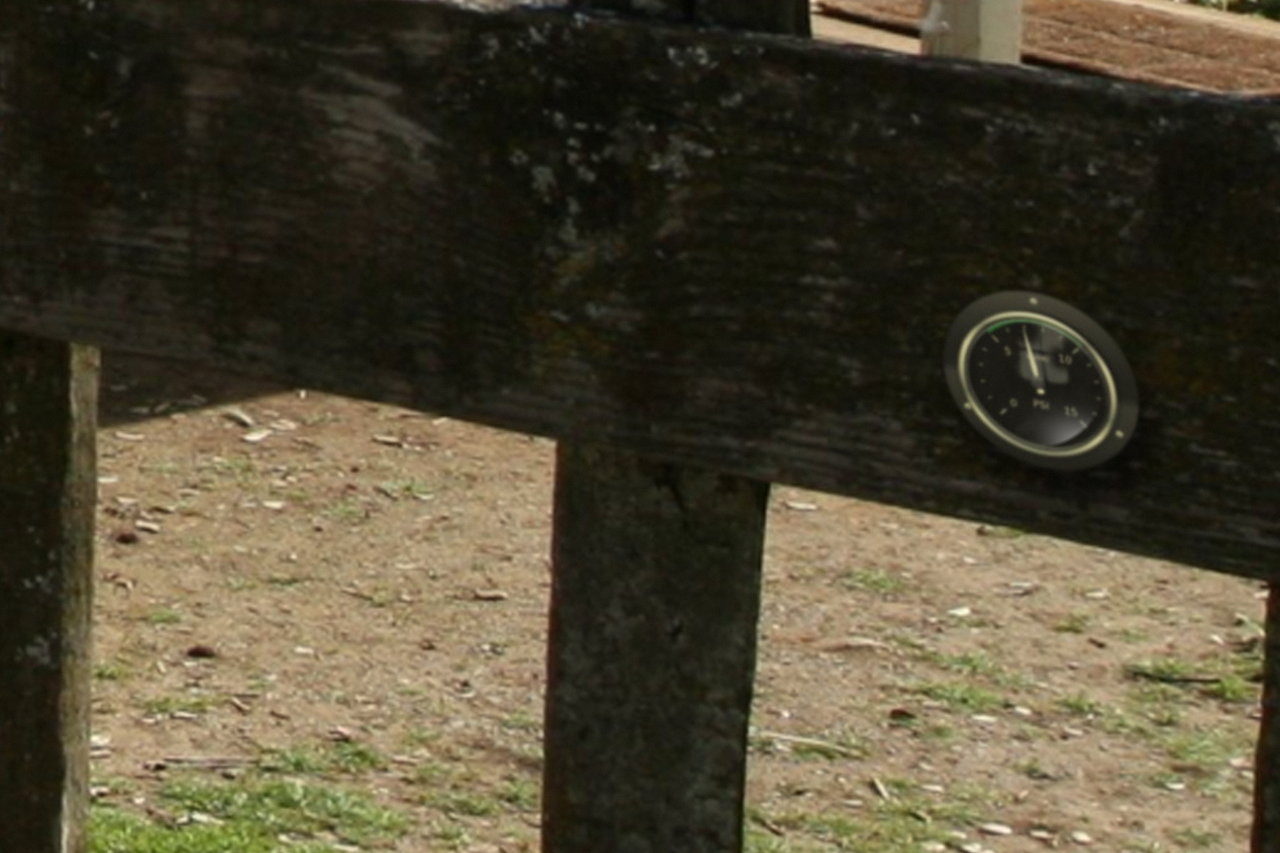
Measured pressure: 7 psi
